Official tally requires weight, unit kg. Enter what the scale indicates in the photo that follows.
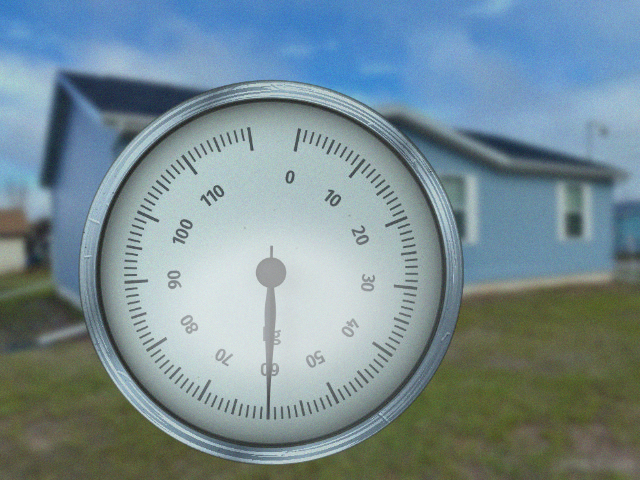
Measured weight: 60 kg
